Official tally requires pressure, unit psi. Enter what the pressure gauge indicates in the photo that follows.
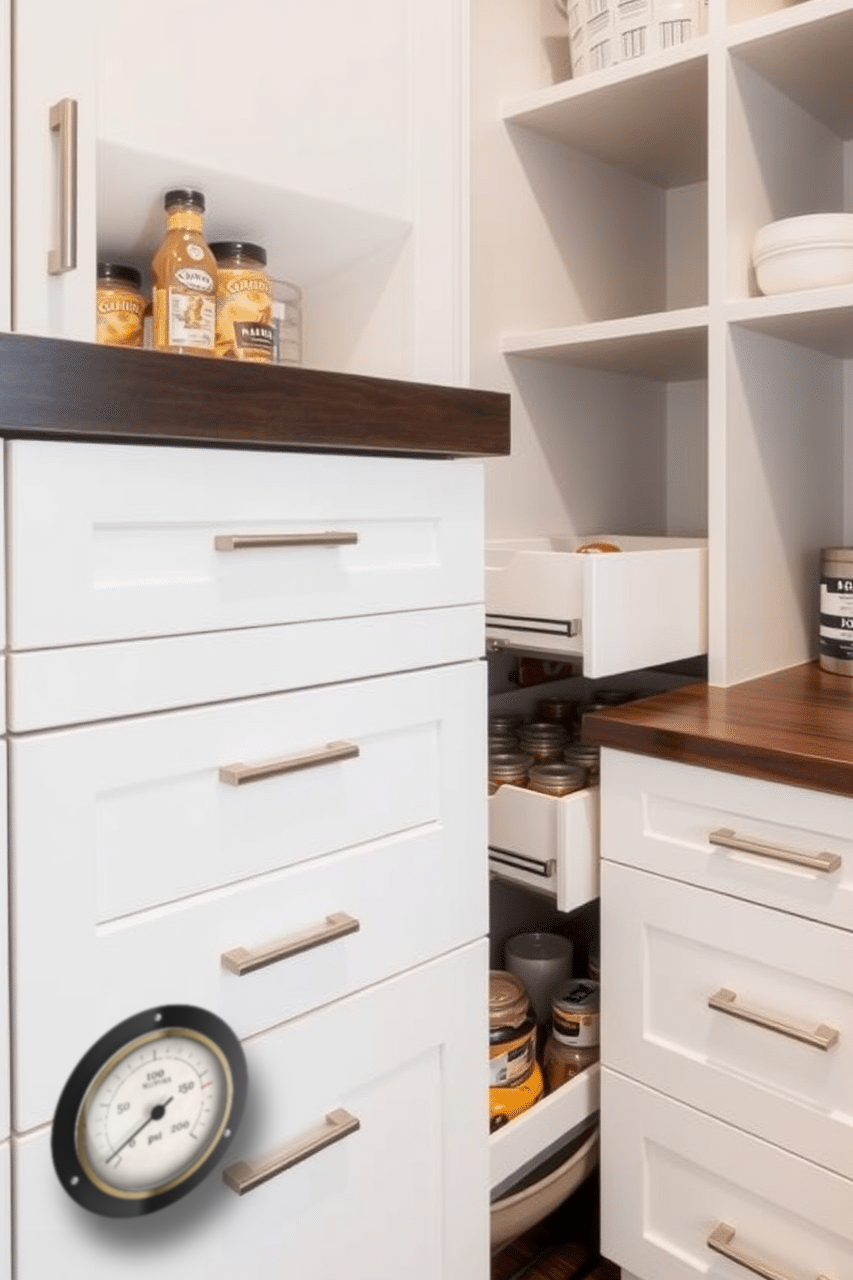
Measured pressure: 10 psi
